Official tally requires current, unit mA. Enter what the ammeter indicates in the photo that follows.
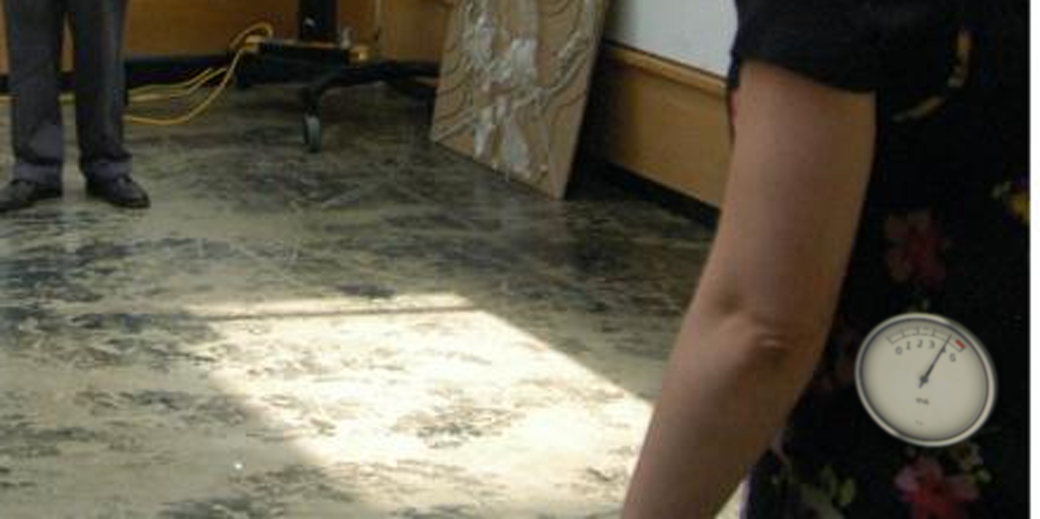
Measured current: 4 mA
